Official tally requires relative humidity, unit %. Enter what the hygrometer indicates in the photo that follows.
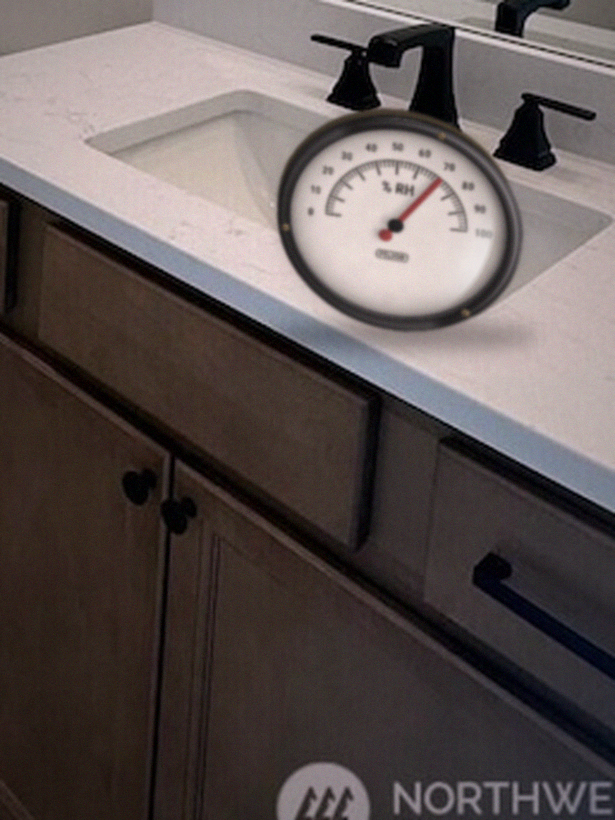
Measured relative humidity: 70 %
